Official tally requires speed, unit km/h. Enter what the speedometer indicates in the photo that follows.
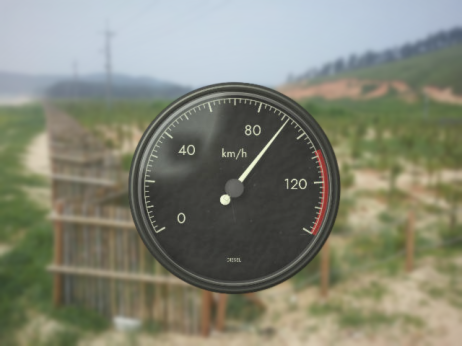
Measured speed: 92 km/h
